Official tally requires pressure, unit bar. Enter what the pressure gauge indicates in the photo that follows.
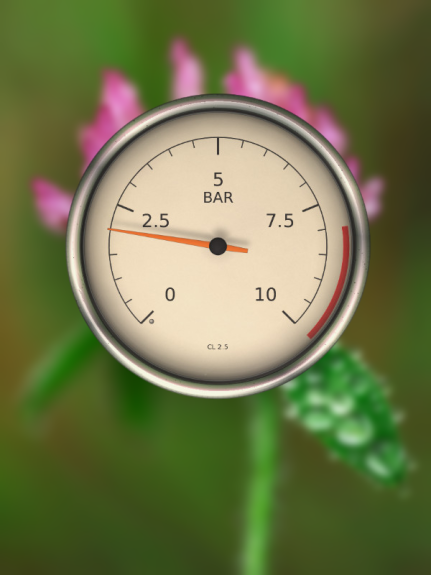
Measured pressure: 2 bar
